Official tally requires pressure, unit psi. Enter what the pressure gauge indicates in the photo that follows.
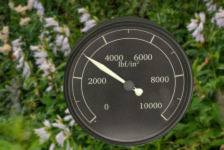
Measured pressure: 3000 psi
